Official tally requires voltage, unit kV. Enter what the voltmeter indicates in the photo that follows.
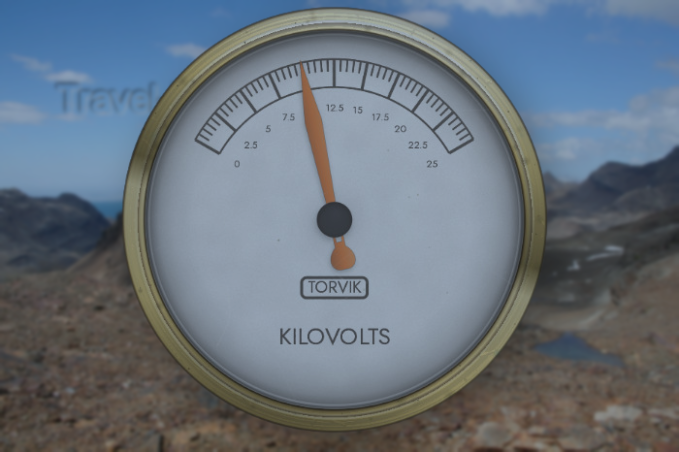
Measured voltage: 10 kV
